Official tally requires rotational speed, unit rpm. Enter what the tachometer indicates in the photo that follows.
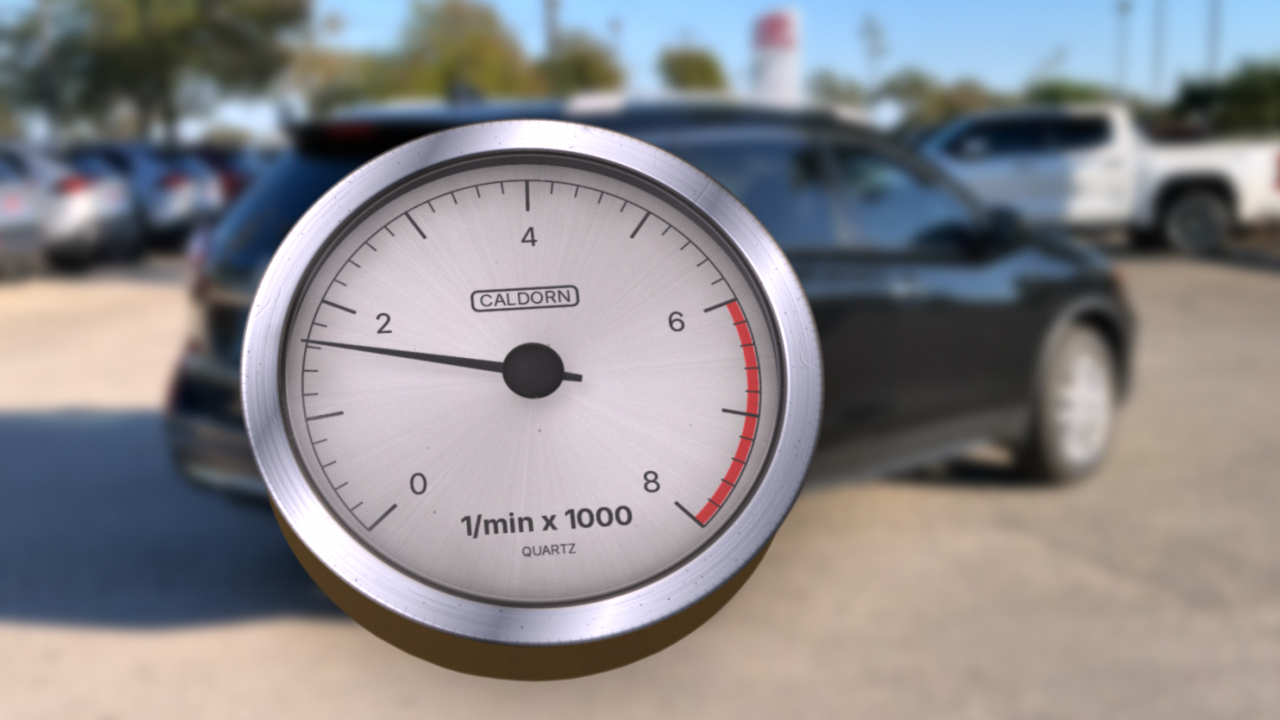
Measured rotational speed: 1600 rpm
